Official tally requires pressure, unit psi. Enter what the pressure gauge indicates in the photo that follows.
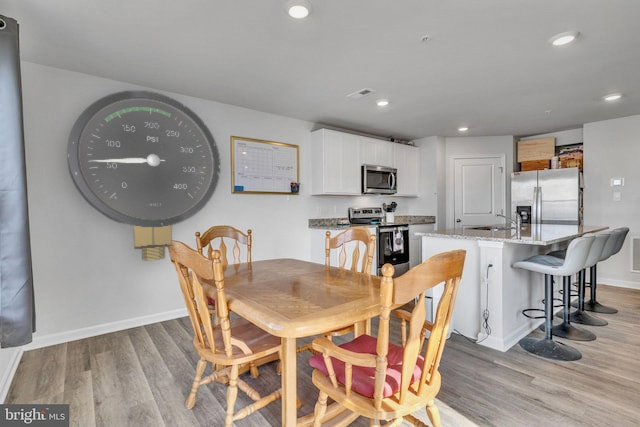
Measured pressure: 60 psi
